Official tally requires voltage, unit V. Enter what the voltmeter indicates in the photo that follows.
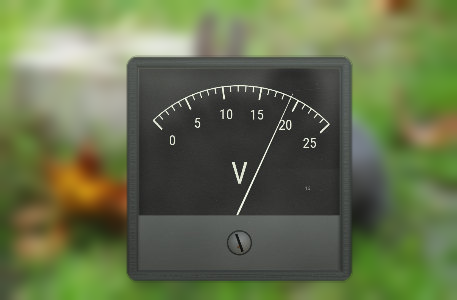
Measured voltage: 19 V
